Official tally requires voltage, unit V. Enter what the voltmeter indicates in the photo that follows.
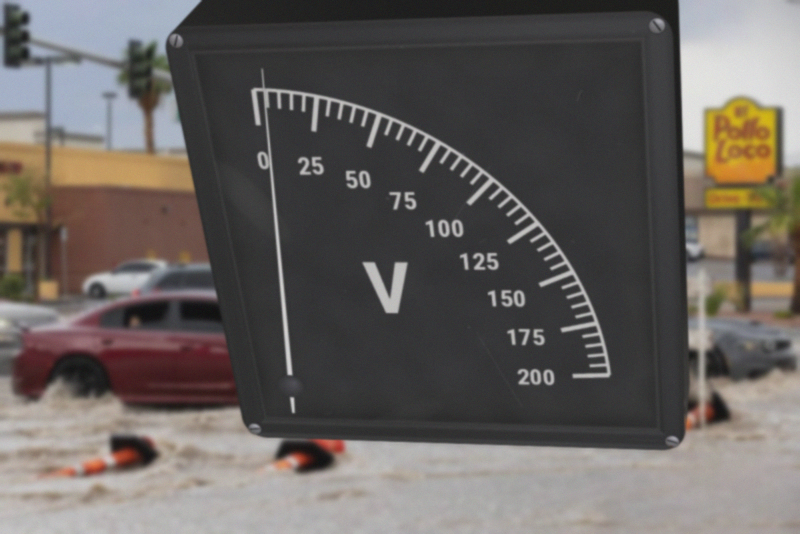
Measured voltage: 5 V
